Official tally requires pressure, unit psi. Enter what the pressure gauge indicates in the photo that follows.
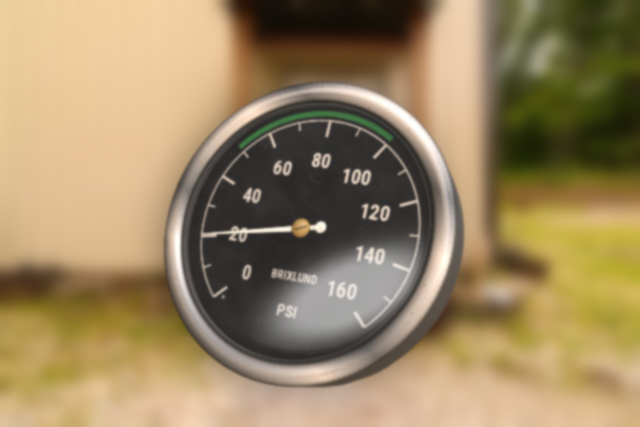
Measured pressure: 20 psi
